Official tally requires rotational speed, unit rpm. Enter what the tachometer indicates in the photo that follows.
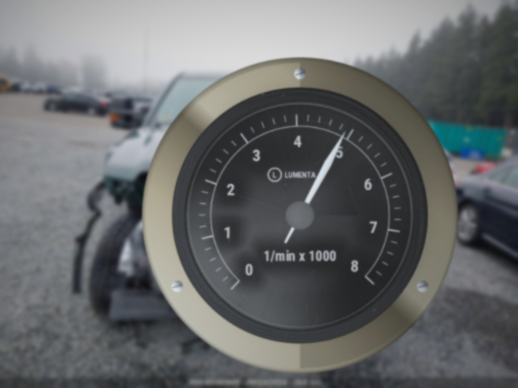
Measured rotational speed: 4900 rpm
